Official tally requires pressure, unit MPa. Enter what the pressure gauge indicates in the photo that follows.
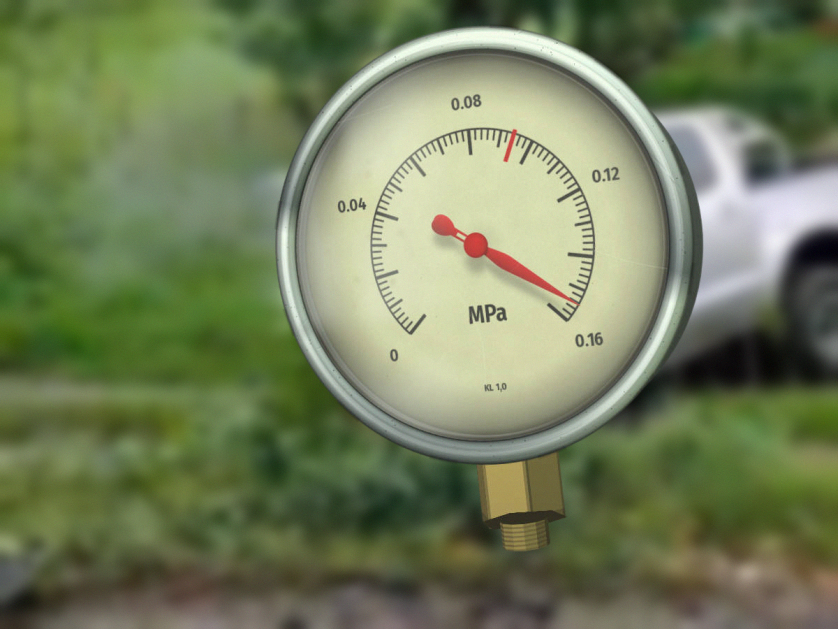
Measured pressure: 0.154 MPa
